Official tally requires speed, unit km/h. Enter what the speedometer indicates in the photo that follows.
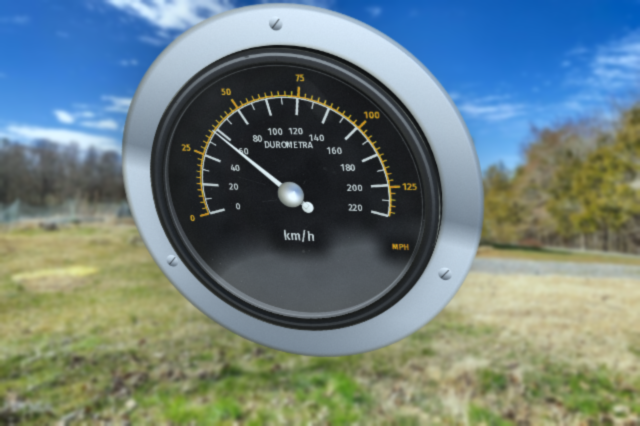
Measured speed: 60 km/h
